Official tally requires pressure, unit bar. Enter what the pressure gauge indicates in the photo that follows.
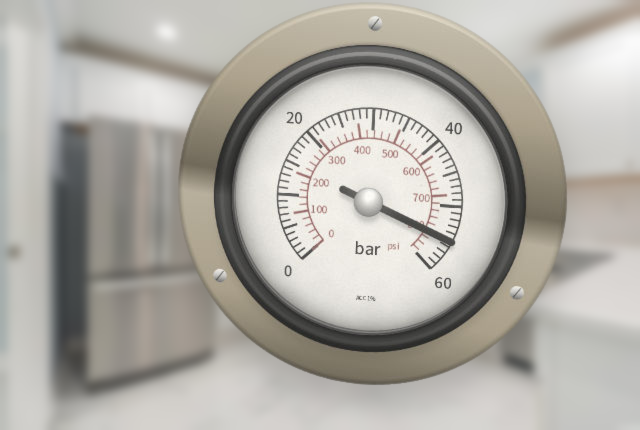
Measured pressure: 55 bar
